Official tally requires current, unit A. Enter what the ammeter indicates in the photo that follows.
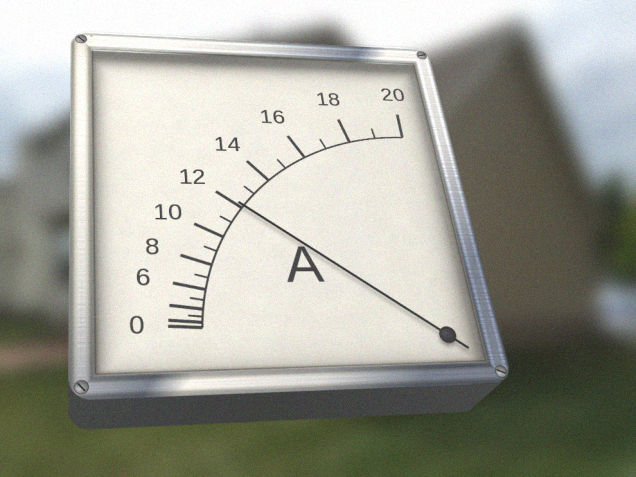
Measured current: 12 A
